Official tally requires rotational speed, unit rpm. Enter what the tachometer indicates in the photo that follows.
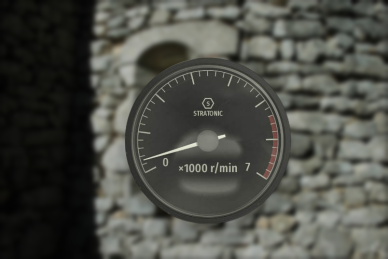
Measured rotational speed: 300 rpm
